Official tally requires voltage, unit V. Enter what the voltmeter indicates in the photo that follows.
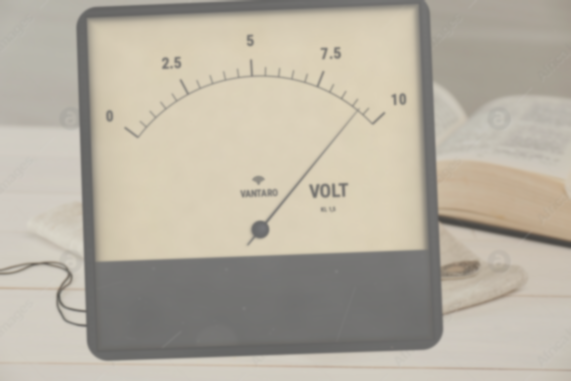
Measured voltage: 9.25 V
